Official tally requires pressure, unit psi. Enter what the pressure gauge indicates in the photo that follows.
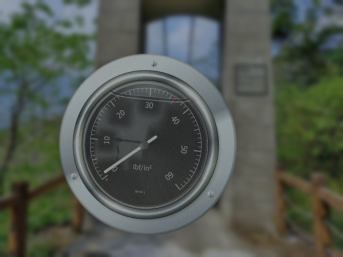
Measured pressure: 1 psi
